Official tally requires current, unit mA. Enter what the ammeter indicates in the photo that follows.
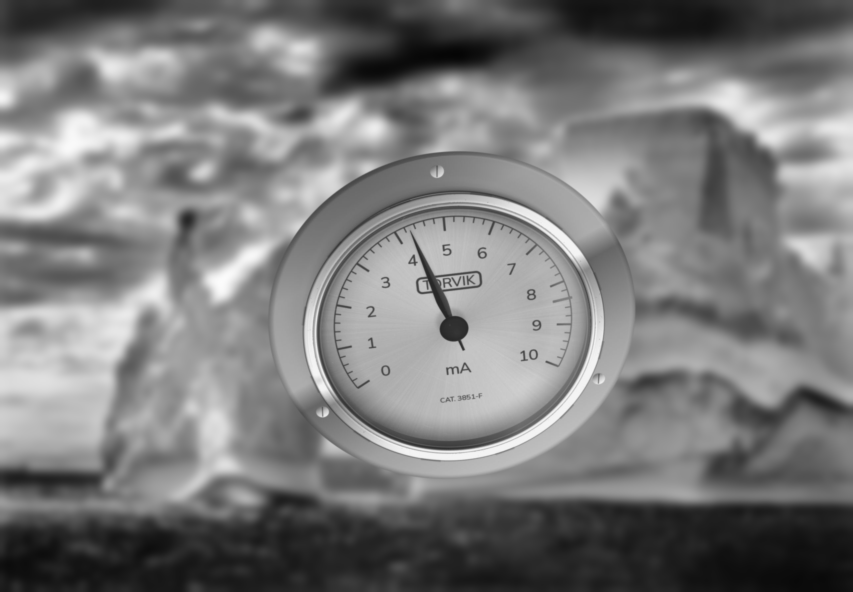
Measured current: 4.3 mA
